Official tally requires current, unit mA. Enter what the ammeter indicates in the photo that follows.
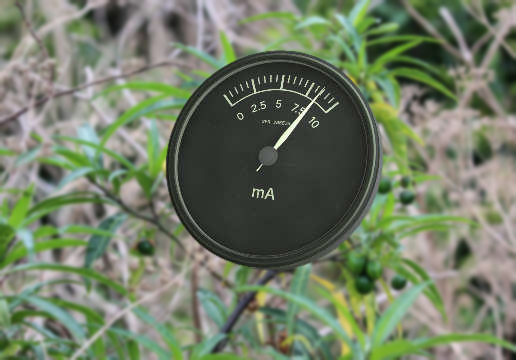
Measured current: 8.5 mA
